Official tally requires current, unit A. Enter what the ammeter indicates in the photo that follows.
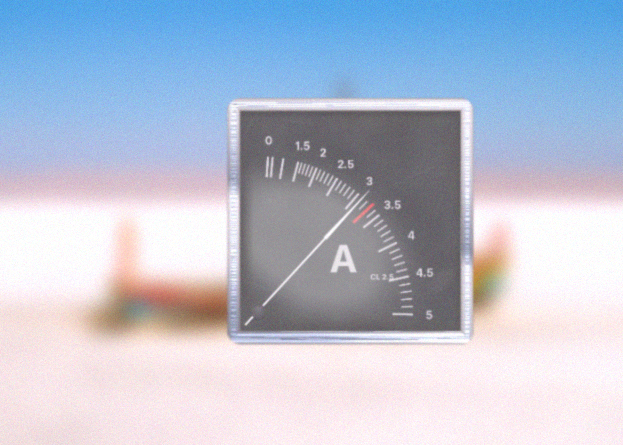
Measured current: 3.1 A
